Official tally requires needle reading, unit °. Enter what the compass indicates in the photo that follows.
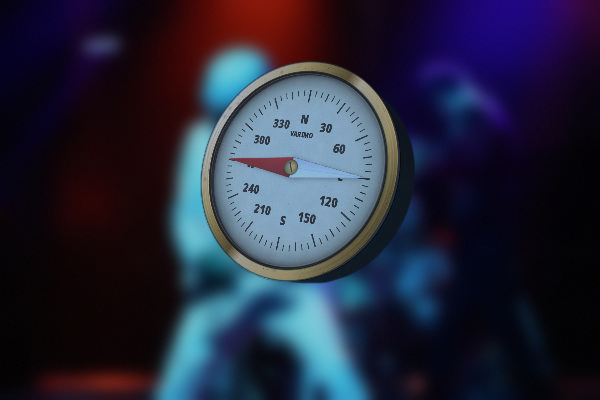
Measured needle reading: 270 °
